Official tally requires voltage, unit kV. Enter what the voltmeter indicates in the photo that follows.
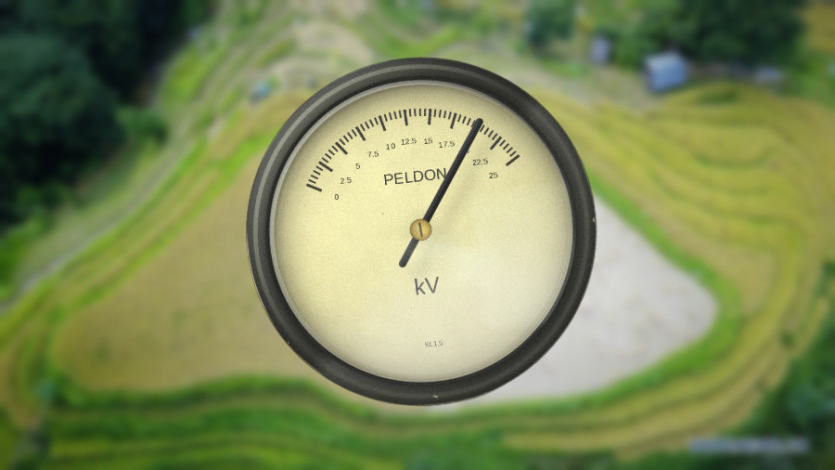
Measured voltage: 20 kV
